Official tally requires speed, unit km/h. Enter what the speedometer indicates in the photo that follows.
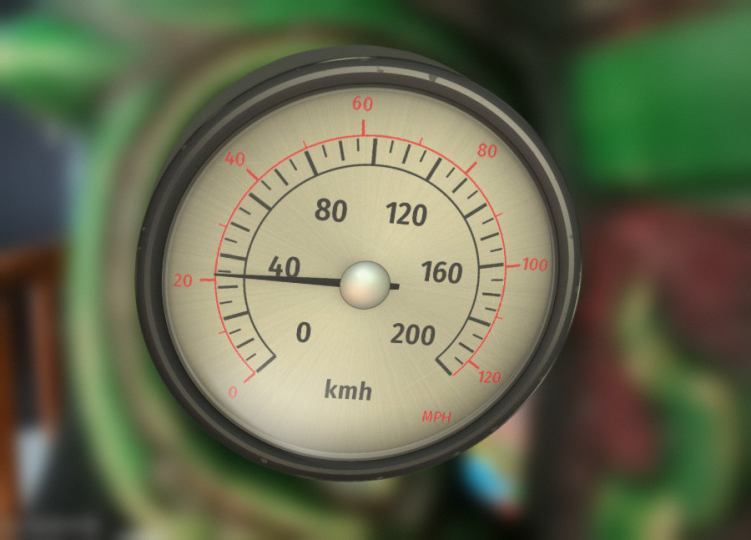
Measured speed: 35 km/h
